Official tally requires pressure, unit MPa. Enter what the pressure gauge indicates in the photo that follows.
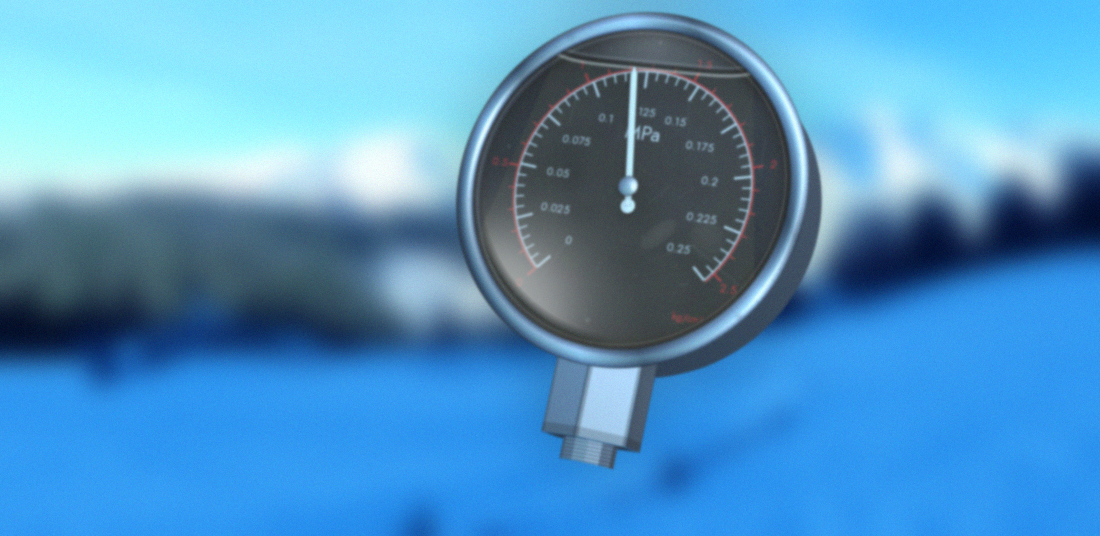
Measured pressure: 0.12 MPa
